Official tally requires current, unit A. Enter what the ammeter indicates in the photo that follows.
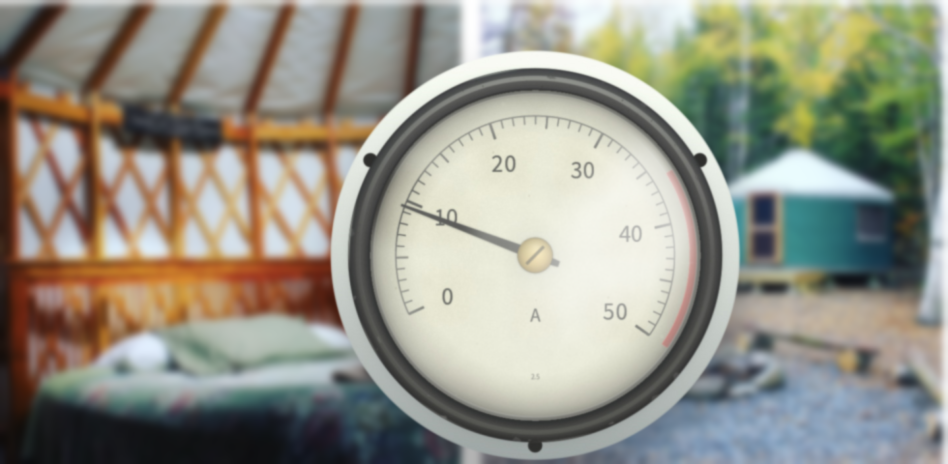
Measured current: 9.5 A
